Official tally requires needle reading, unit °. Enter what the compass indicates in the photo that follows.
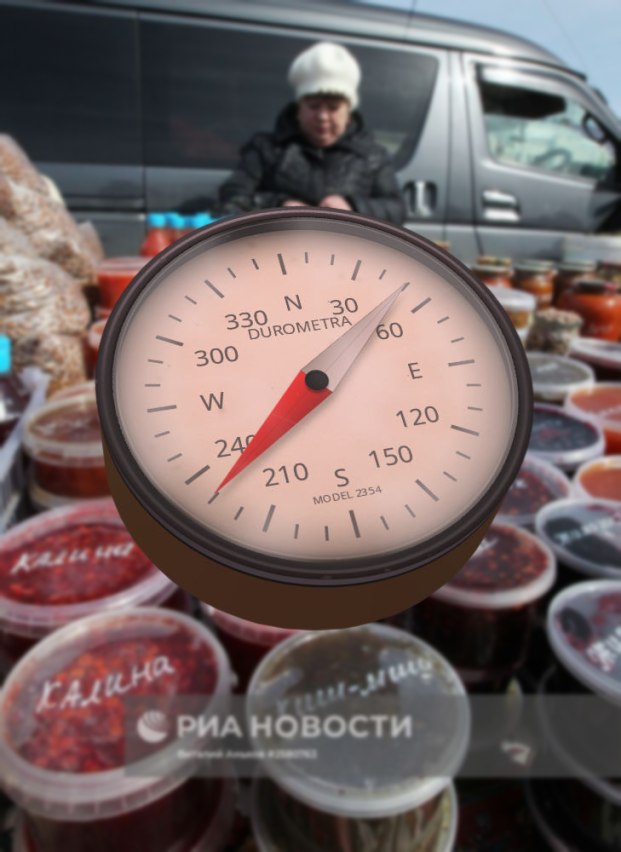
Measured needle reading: 230 °
